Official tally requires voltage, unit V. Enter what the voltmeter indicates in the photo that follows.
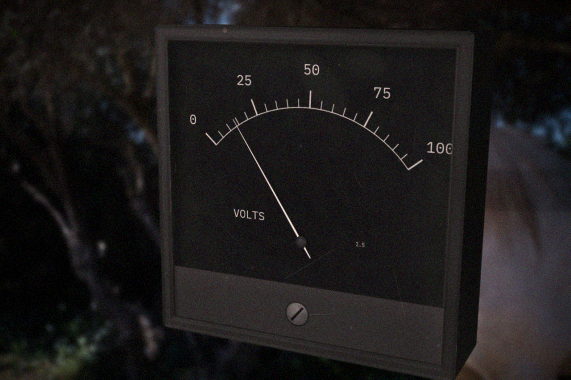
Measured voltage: 15 V
